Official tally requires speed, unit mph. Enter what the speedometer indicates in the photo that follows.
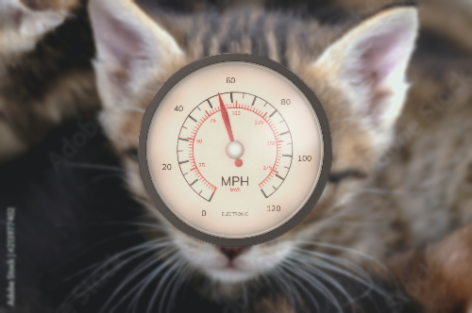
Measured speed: 55 mph
